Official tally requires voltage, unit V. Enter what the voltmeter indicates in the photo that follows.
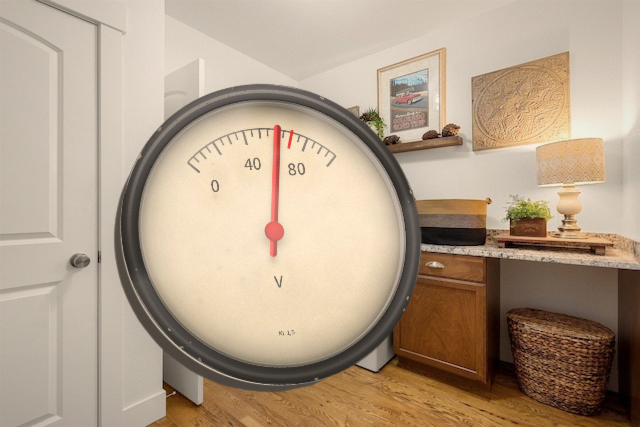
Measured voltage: 60 V
